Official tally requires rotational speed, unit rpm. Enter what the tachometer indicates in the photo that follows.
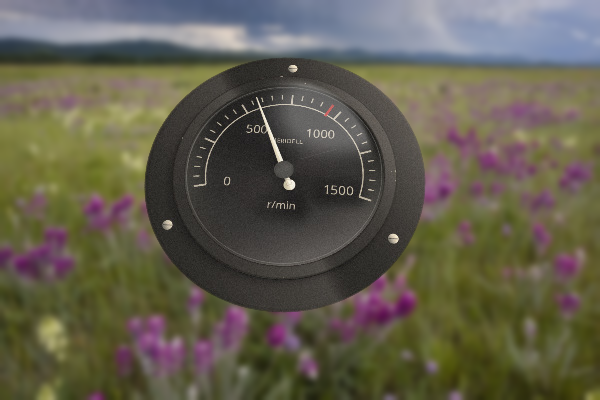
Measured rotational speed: 575 rpm
